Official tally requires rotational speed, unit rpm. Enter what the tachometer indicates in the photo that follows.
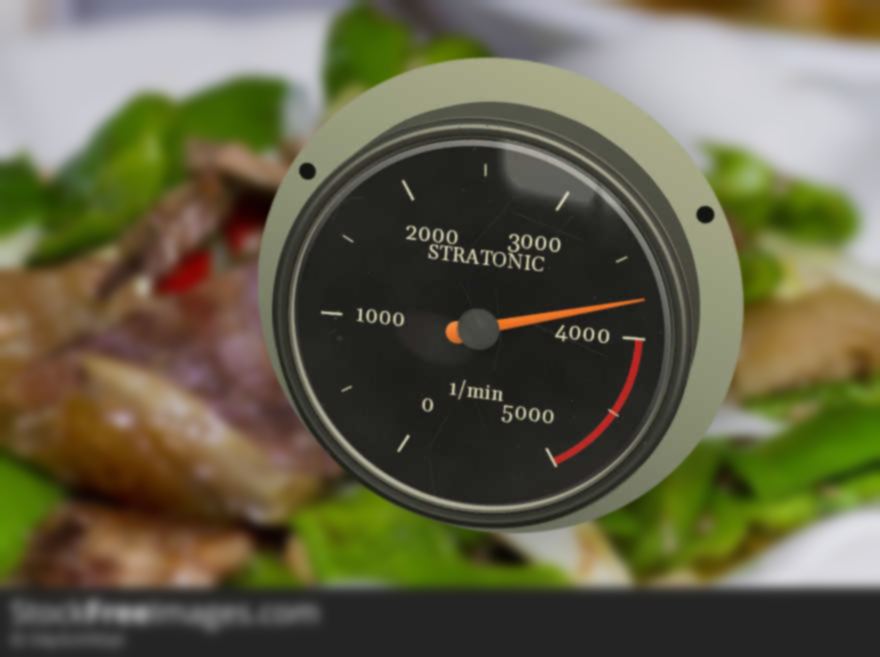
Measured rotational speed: 3750 rpm
